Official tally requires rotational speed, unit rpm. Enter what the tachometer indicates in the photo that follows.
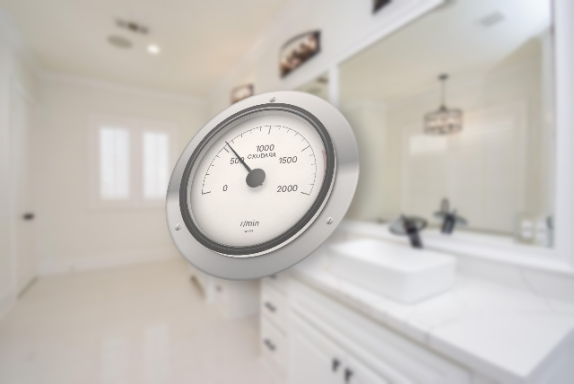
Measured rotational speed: 550 rpm
